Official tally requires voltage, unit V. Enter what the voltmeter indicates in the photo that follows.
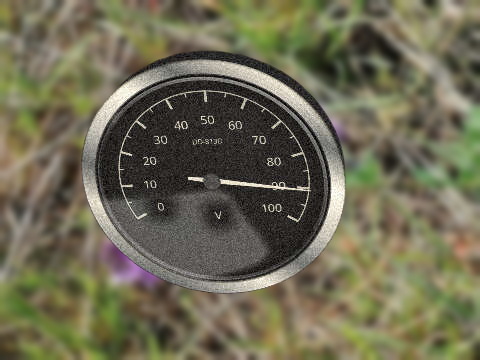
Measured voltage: 90 V
